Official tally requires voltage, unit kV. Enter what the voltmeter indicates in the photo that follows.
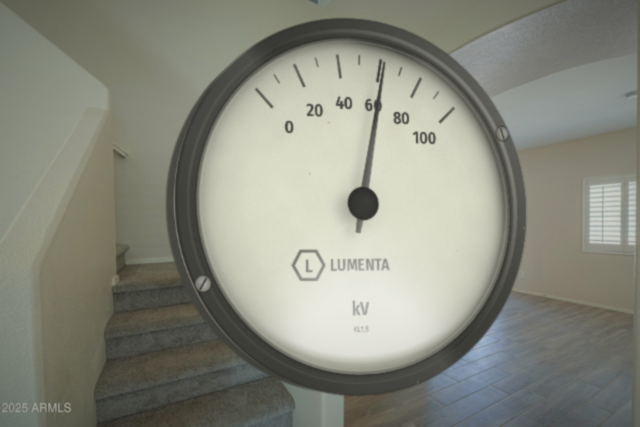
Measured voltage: 60 kV
